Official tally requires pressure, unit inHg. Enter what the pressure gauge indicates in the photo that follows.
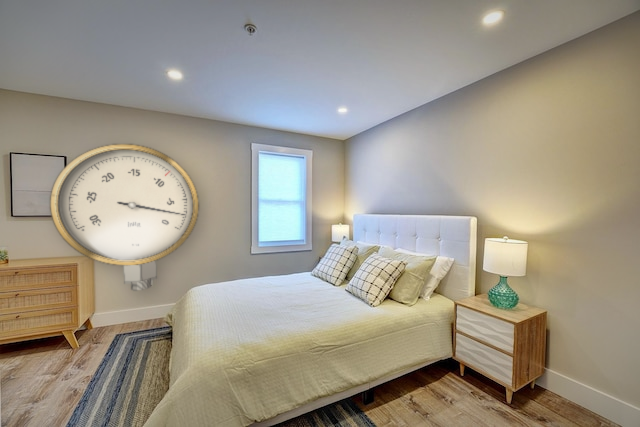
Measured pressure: -2.5 inHg
